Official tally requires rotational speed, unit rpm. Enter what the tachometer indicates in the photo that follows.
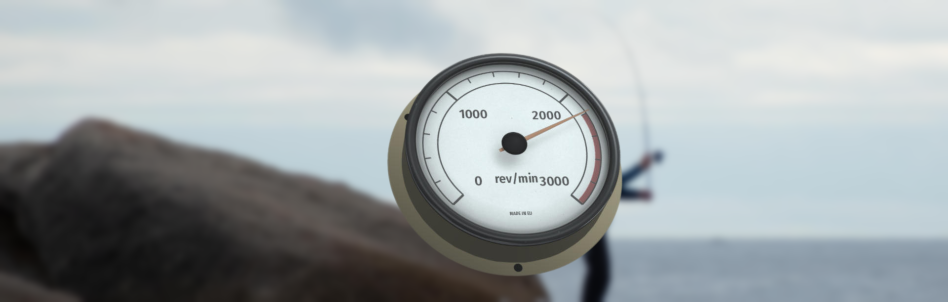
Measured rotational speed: 2200 rpm
